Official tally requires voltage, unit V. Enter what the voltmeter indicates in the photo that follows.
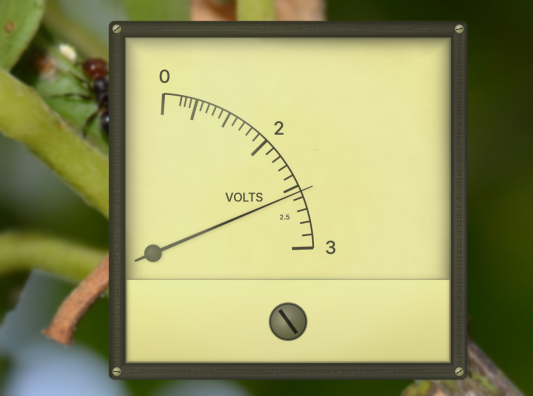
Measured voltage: 2.55 V
